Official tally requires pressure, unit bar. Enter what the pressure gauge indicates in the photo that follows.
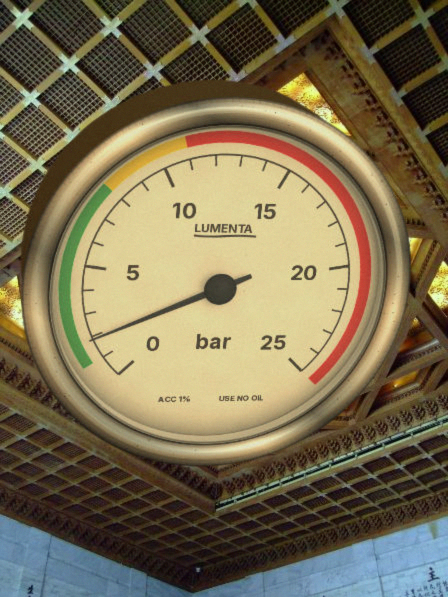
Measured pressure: 2 bar
